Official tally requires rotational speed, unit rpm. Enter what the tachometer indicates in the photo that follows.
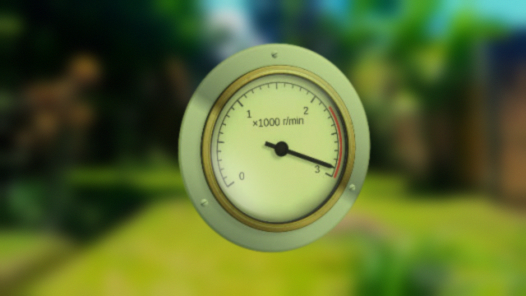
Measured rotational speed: 2900 rpm
